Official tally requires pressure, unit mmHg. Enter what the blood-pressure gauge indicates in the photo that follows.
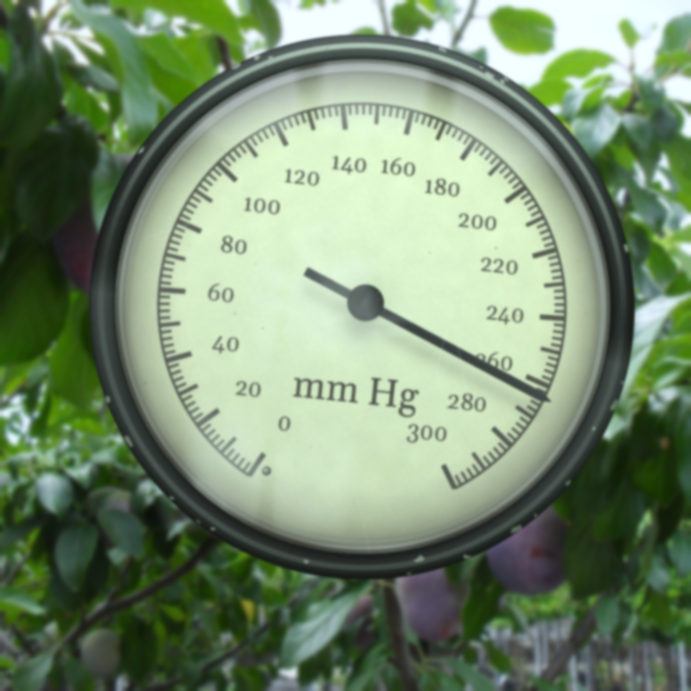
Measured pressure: 264 mmHg
